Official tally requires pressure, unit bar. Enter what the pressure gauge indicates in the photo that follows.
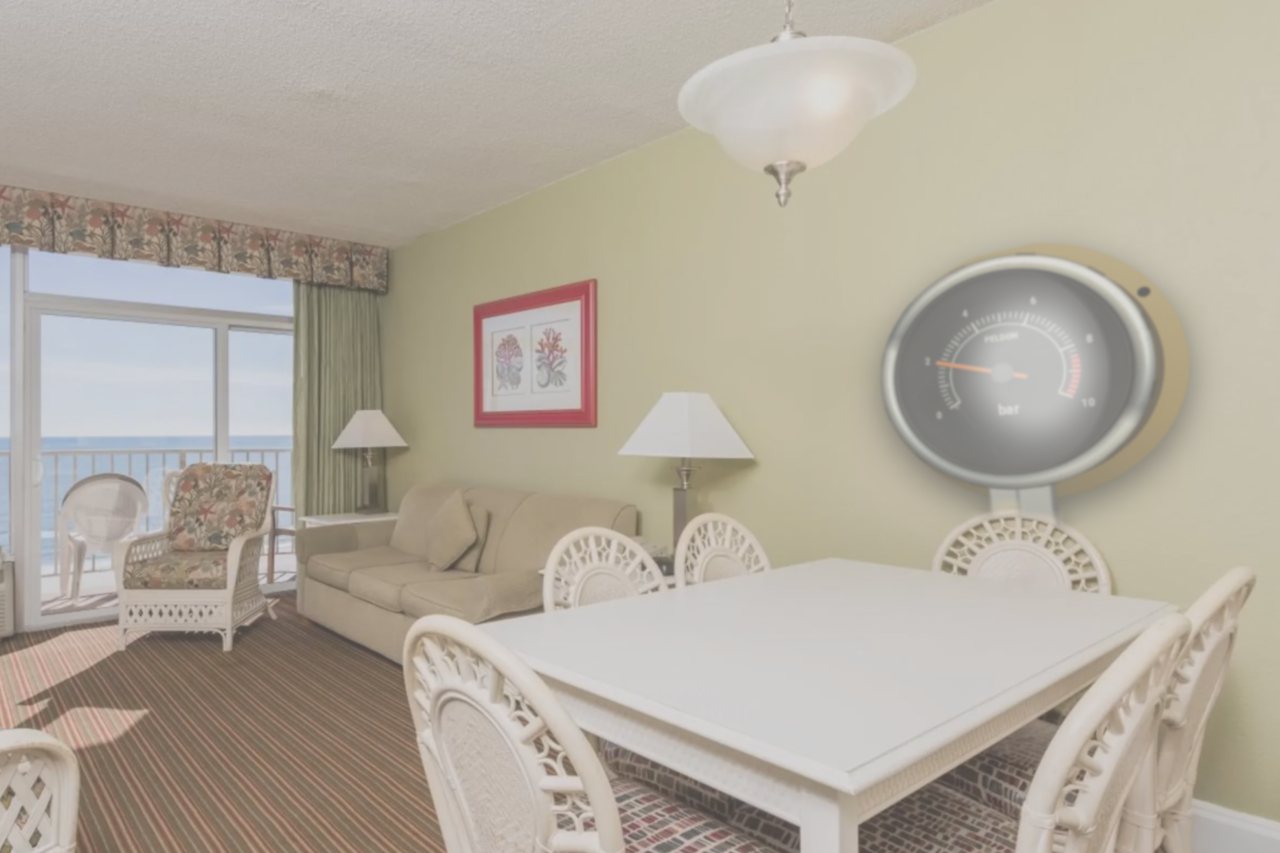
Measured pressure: 2 bar
